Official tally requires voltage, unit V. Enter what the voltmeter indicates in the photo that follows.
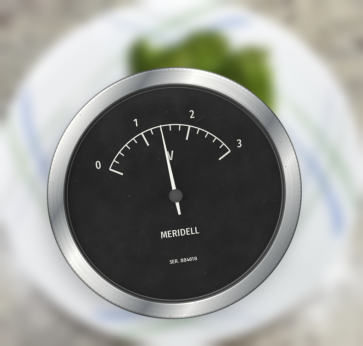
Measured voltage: 1.4 V
